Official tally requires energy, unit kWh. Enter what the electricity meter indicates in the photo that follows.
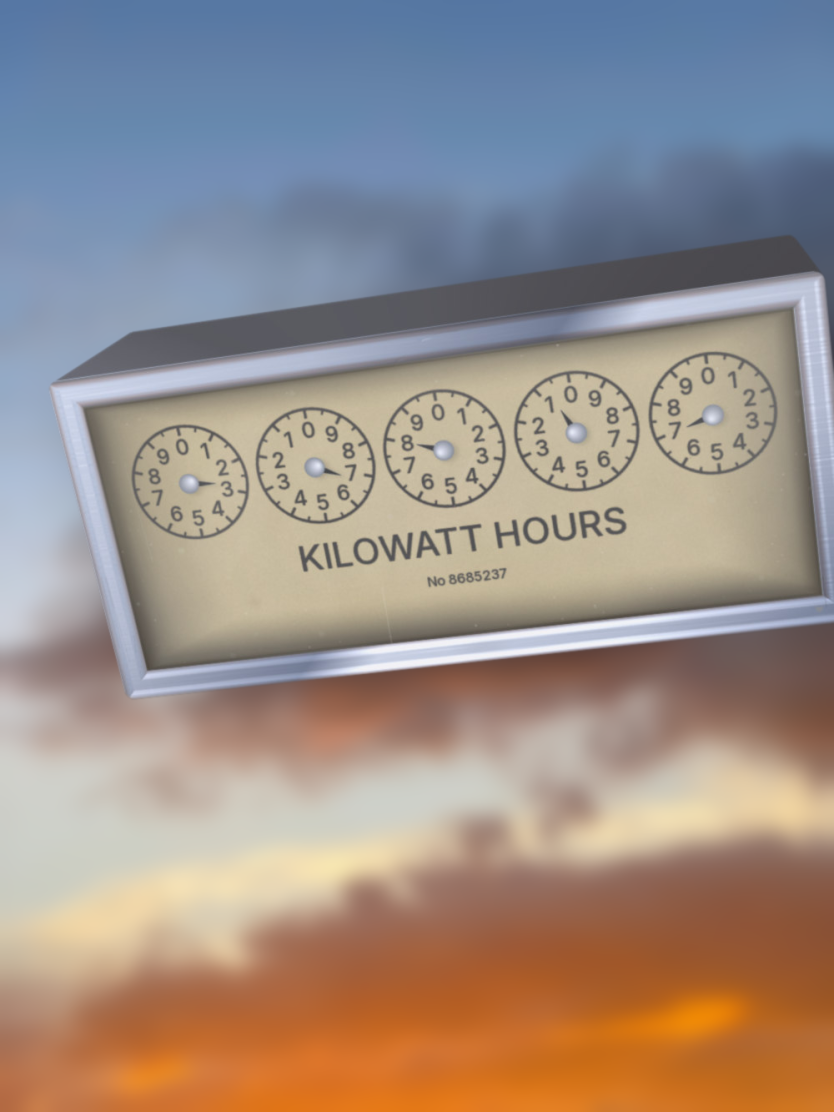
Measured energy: 26807 kWh
